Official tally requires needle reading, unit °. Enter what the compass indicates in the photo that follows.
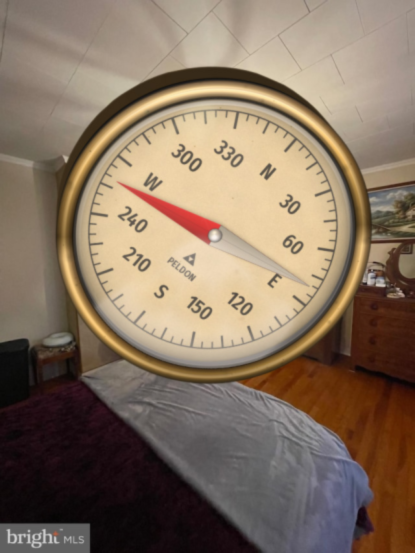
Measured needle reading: 260 °
